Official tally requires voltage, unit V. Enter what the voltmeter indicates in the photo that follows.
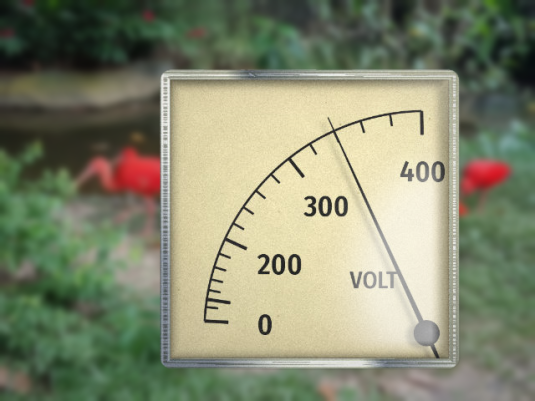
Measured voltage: 340 V
